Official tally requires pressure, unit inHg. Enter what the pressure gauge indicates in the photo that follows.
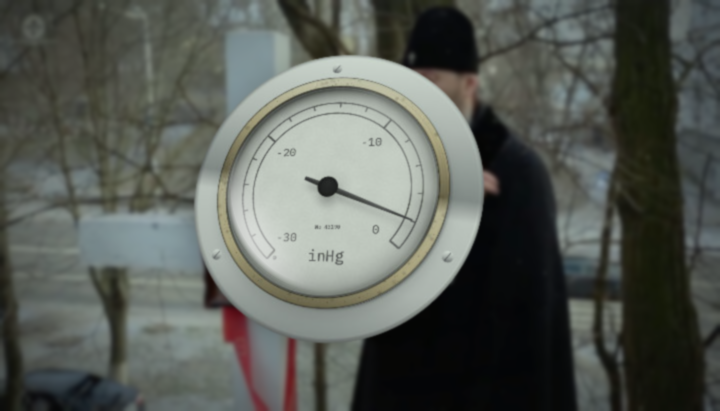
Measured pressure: -2 inHg
